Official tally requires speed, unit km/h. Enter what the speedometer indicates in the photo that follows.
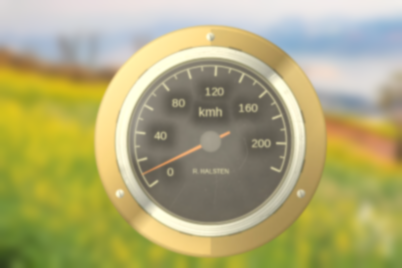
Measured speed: 10 km/h
